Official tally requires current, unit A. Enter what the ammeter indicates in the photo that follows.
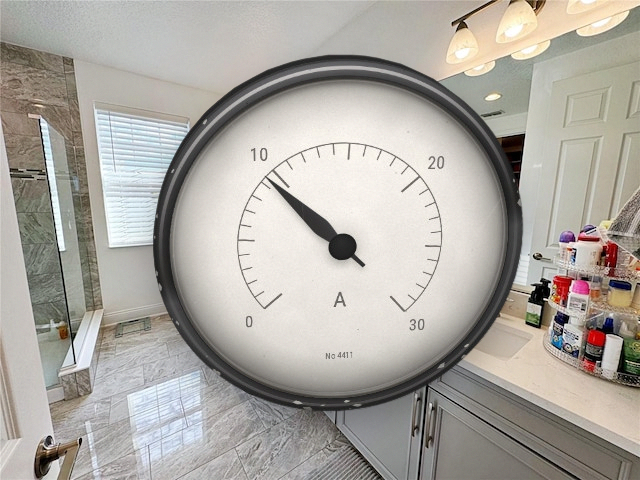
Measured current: 9.5 A
